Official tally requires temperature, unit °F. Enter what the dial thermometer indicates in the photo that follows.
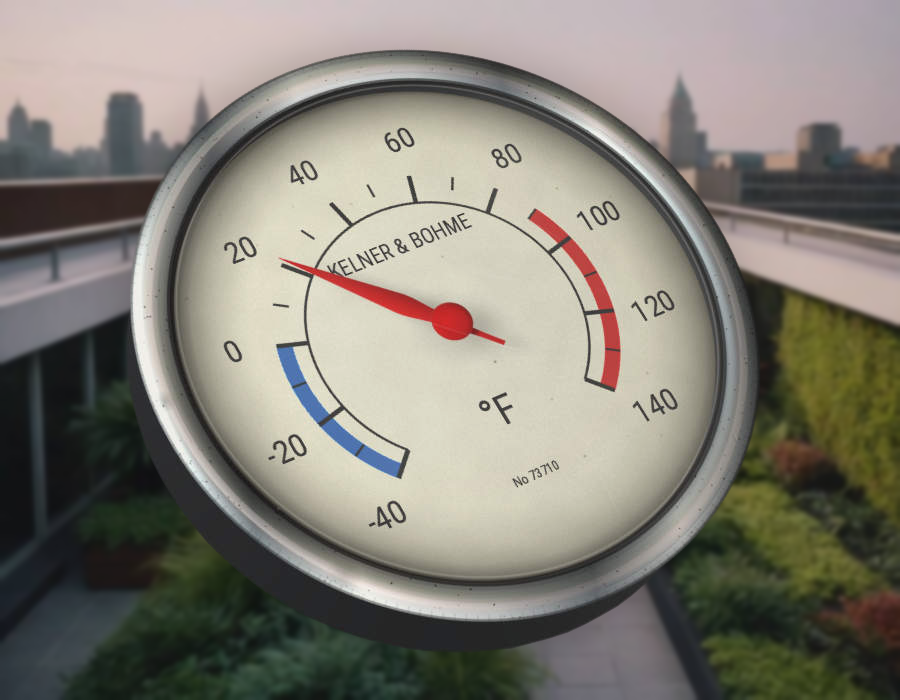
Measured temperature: 20 °F
